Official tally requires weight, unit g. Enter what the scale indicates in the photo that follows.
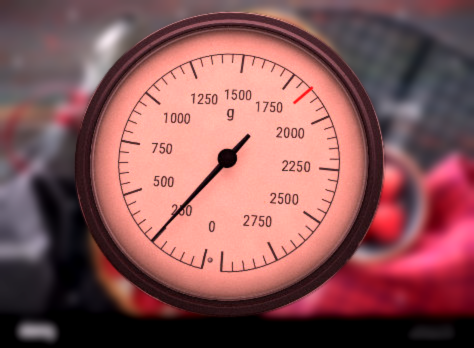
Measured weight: 250 g
